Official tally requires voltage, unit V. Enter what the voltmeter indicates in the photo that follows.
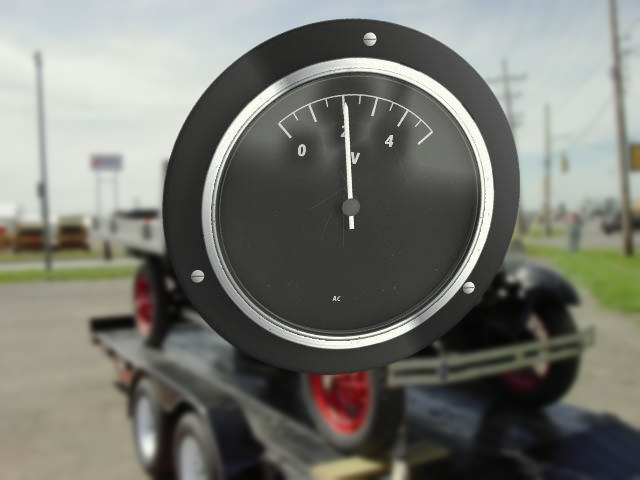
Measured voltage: 2 V
